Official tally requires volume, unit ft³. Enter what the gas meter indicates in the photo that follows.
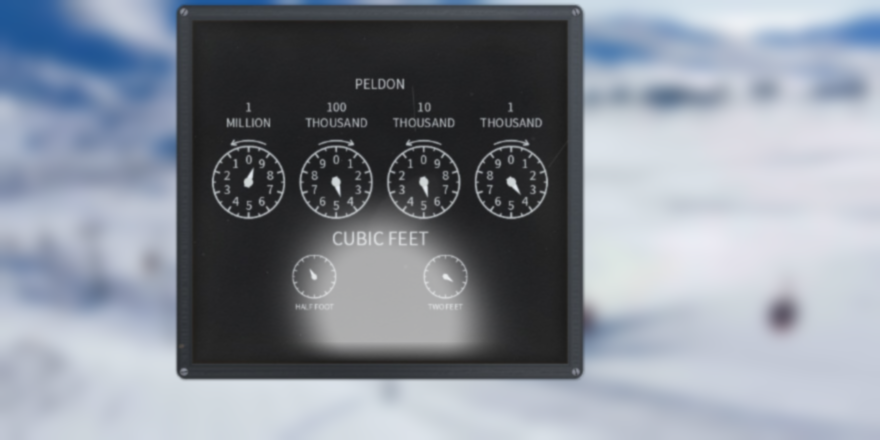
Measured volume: 945400 ft³
